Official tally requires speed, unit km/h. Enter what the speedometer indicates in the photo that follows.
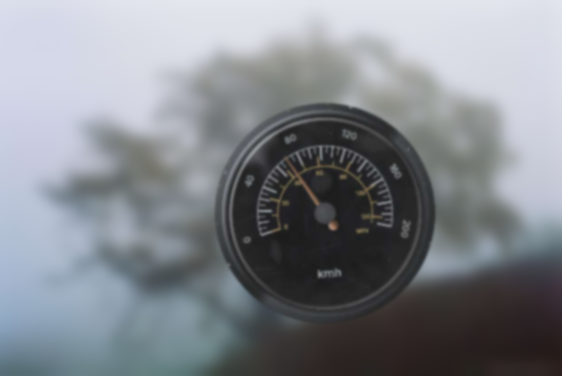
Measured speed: 70 km/h
